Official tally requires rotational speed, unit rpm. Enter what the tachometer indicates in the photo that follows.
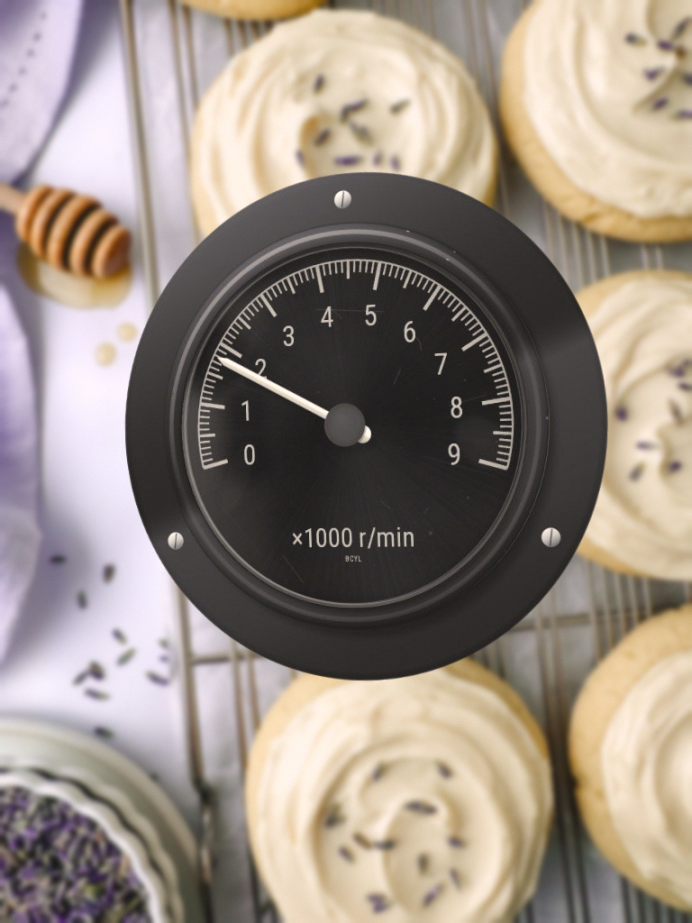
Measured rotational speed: 1800 rpm
